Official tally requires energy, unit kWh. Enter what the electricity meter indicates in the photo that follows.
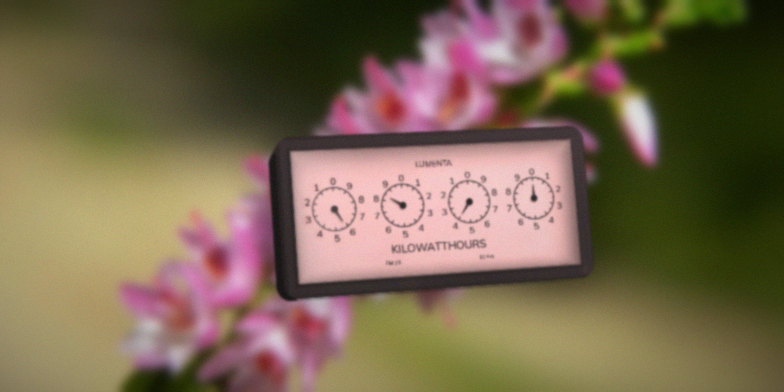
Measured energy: 5840 kWh
